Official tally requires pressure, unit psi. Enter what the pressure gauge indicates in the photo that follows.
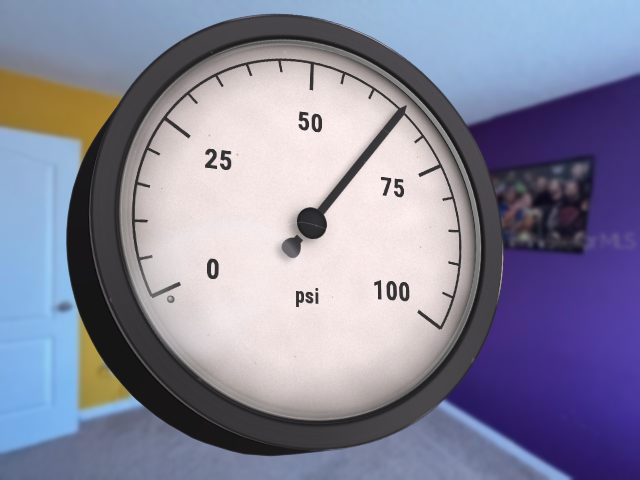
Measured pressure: 65 psi
